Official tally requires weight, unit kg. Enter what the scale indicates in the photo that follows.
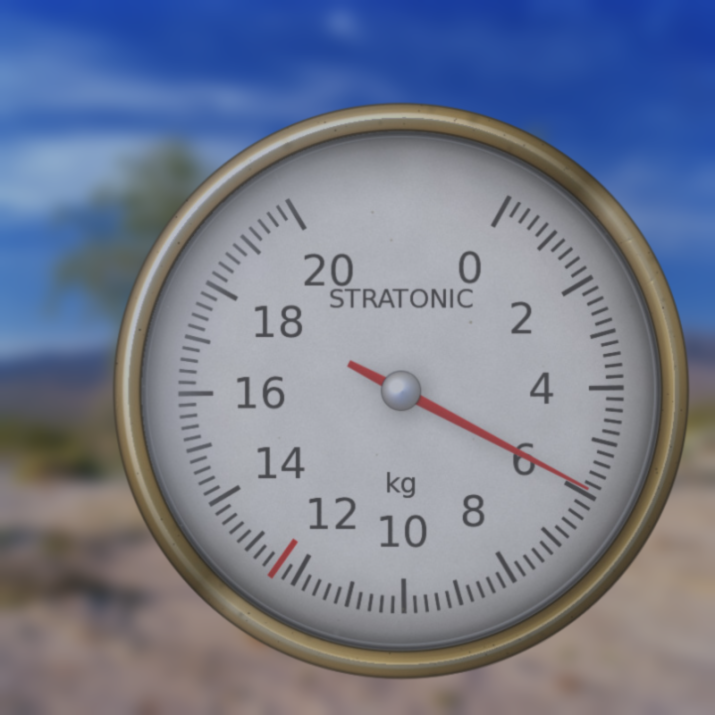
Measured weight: 5.9 kg
